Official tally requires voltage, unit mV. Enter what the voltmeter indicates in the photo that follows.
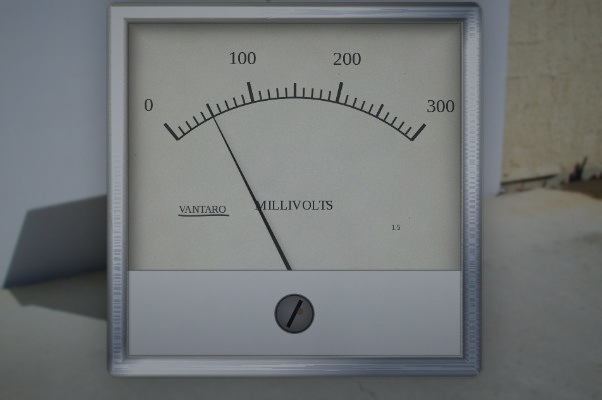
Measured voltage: 50 mV
